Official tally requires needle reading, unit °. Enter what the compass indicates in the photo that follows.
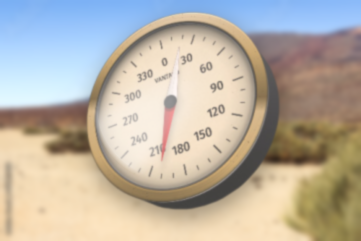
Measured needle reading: 200 °
